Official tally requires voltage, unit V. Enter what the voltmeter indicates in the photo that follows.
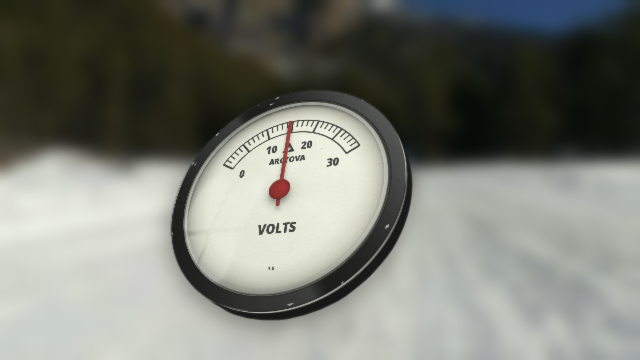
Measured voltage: 15 V
